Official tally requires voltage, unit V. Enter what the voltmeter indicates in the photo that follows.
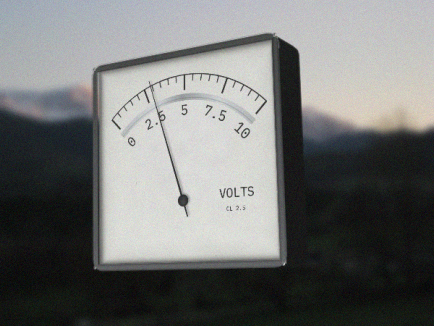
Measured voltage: 3 V
